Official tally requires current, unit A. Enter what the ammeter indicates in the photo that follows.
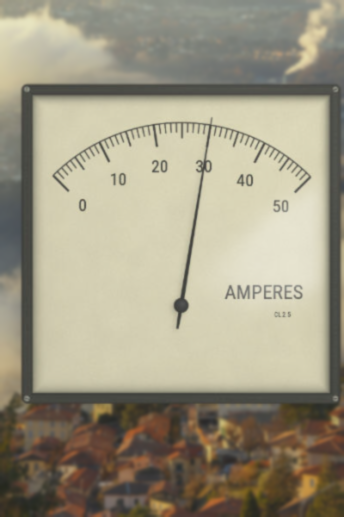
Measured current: 30 A
